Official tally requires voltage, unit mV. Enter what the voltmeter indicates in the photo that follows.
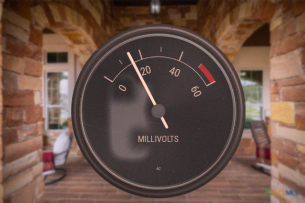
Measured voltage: 15 mV
